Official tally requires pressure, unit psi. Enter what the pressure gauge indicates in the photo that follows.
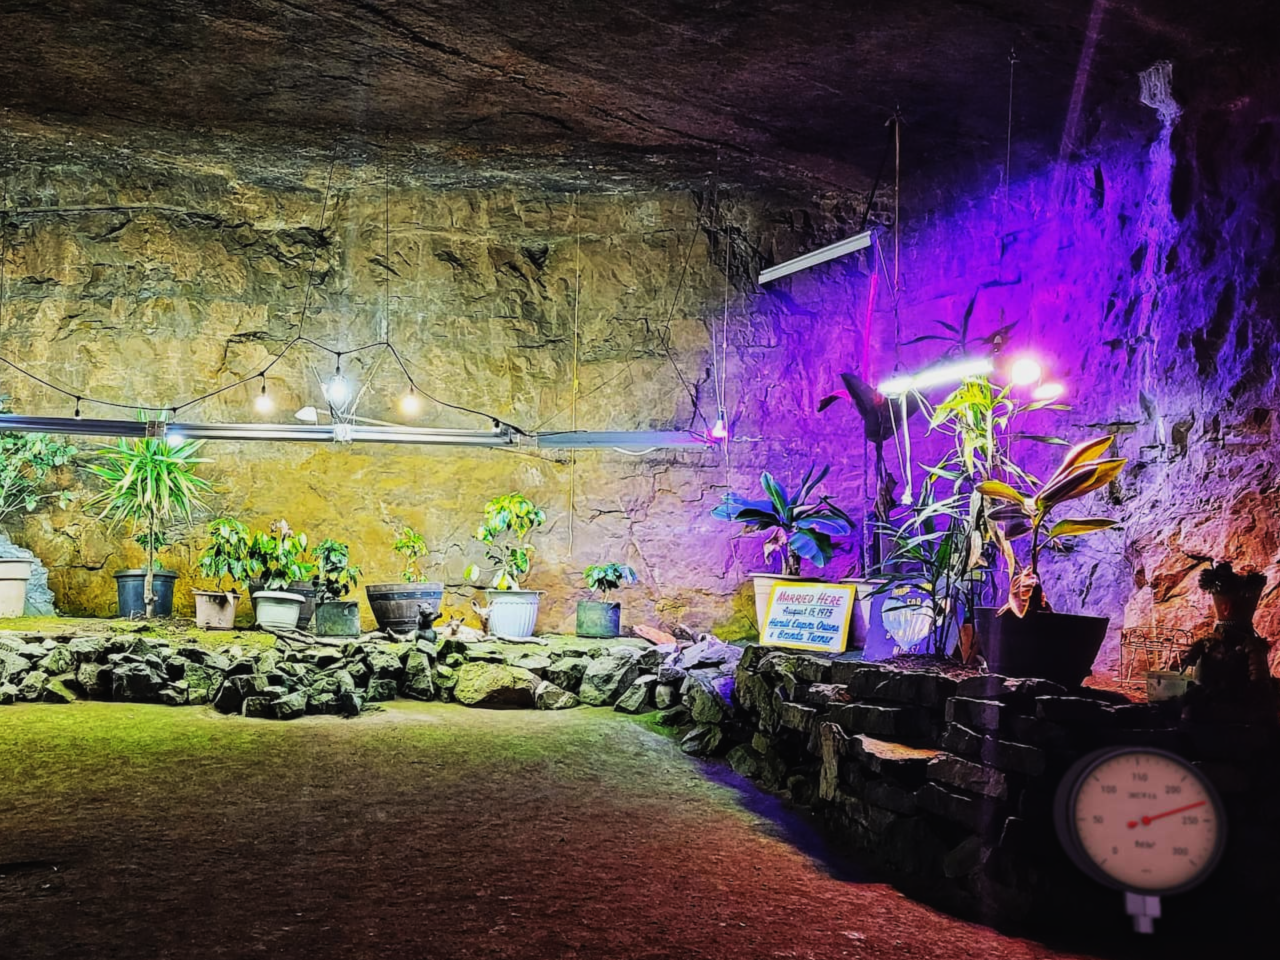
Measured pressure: 230 psi
